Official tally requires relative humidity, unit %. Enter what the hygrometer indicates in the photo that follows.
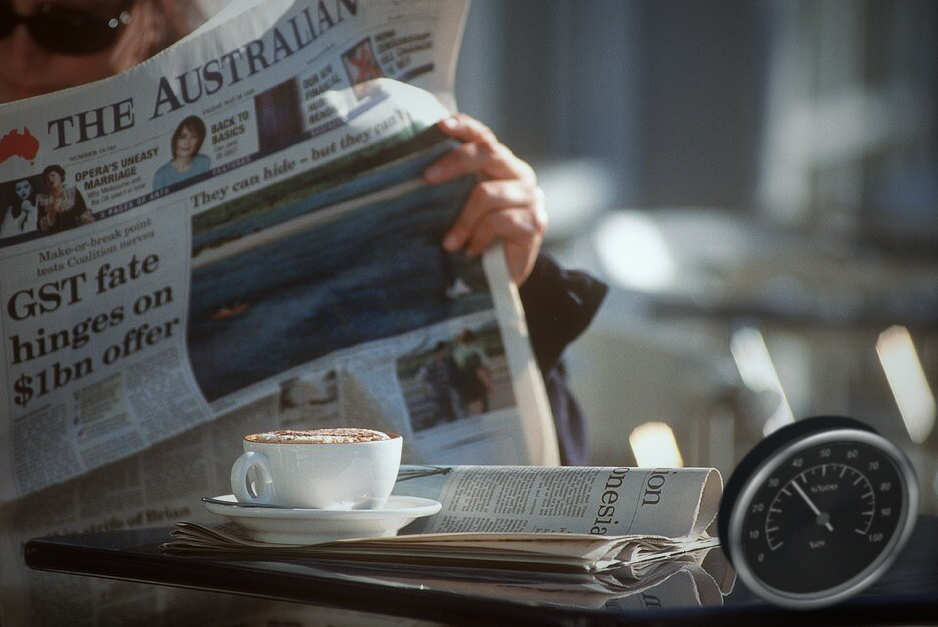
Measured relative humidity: 35 %
